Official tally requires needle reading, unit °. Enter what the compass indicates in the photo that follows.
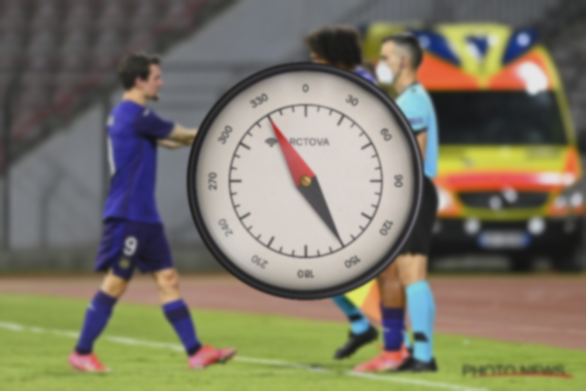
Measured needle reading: 330 °
